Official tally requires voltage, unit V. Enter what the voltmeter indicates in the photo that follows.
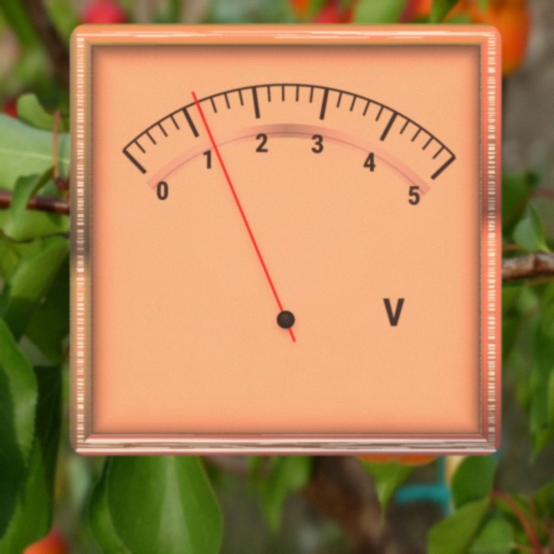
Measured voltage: 1.2 V
